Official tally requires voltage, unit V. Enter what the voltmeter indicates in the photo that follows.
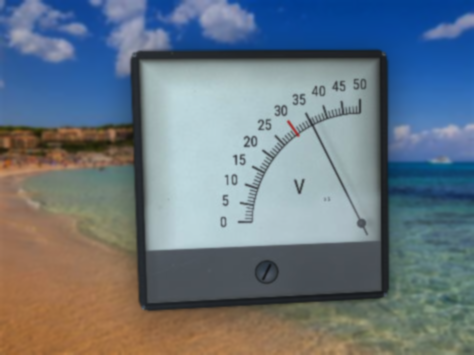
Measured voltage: 35 V
